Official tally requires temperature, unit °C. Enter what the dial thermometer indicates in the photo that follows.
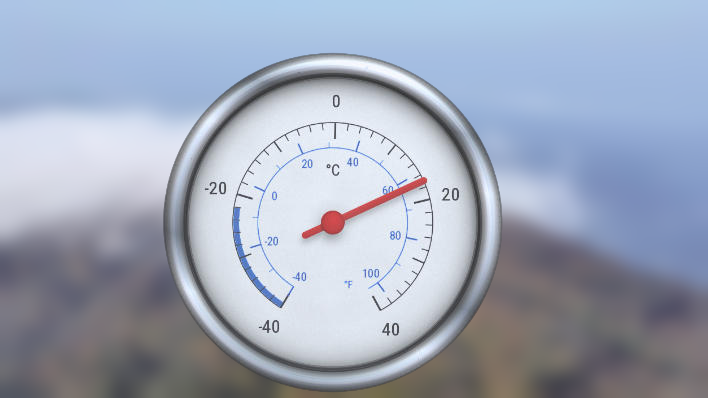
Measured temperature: 17 °C
